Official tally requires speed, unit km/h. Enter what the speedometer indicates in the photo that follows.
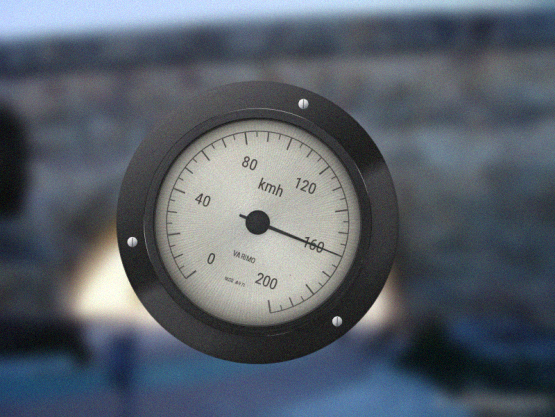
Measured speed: 160 km/h
